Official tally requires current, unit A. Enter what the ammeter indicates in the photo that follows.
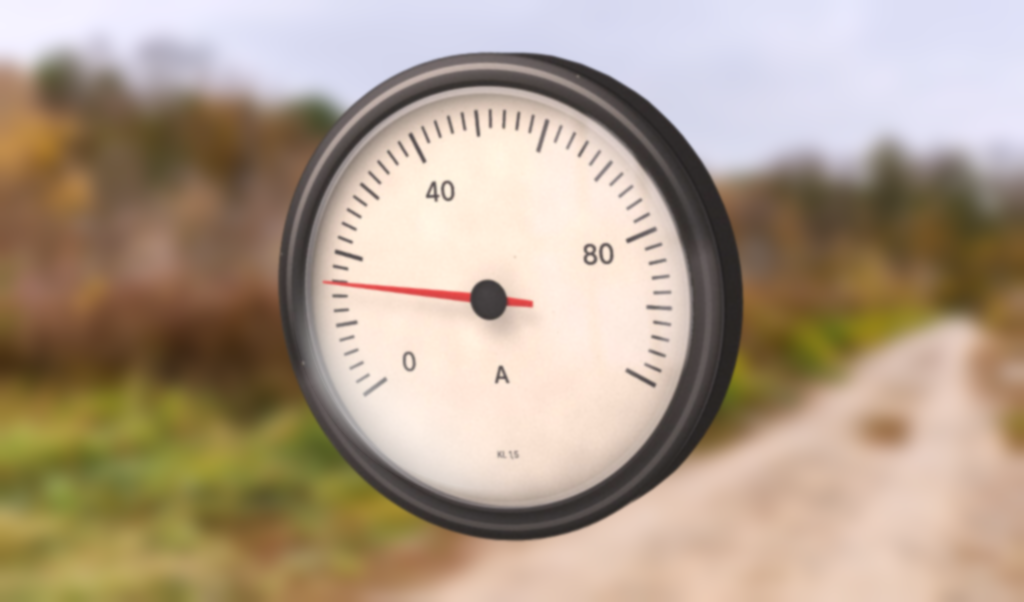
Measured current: 16 A
